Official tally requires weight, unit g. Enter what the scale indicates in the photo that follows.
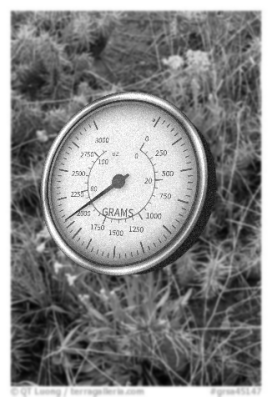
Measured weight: 2050 g
